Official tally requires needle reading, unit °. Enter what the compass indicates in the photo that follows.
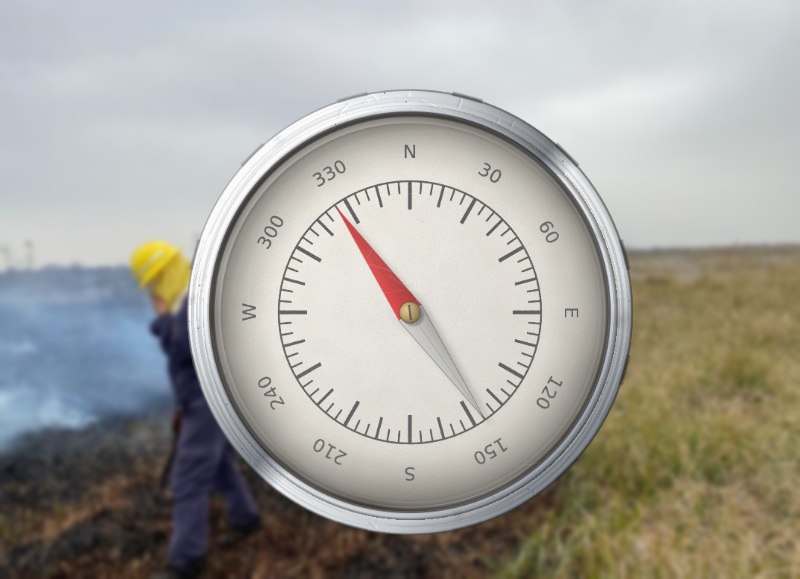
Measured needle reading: 325 °
